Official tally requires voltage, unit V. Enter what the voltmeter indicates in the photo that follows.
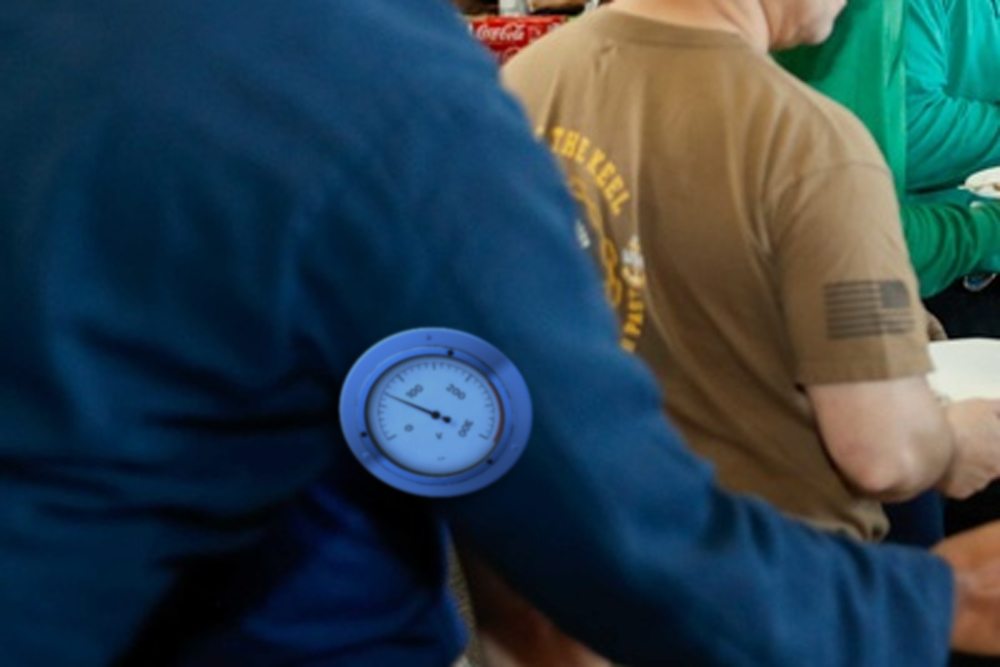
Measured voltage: 70 V
